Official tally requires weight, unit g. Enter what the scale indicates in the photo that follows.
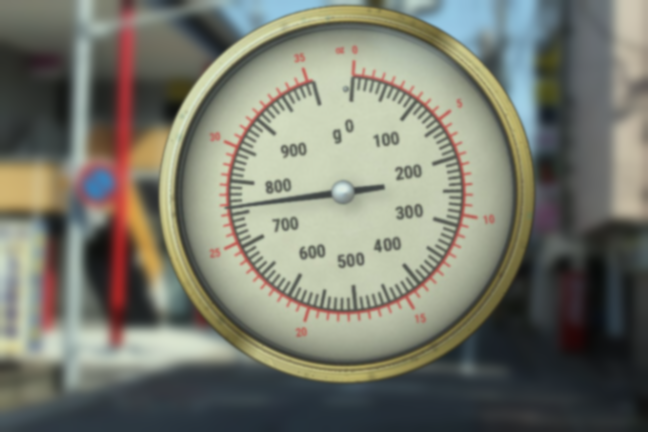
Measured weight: 760 g
